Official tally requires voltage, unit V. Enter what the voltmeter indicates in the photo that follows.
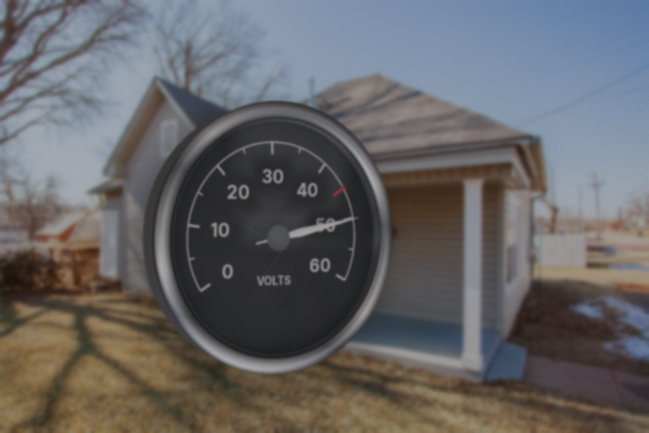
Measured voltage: 50 V
